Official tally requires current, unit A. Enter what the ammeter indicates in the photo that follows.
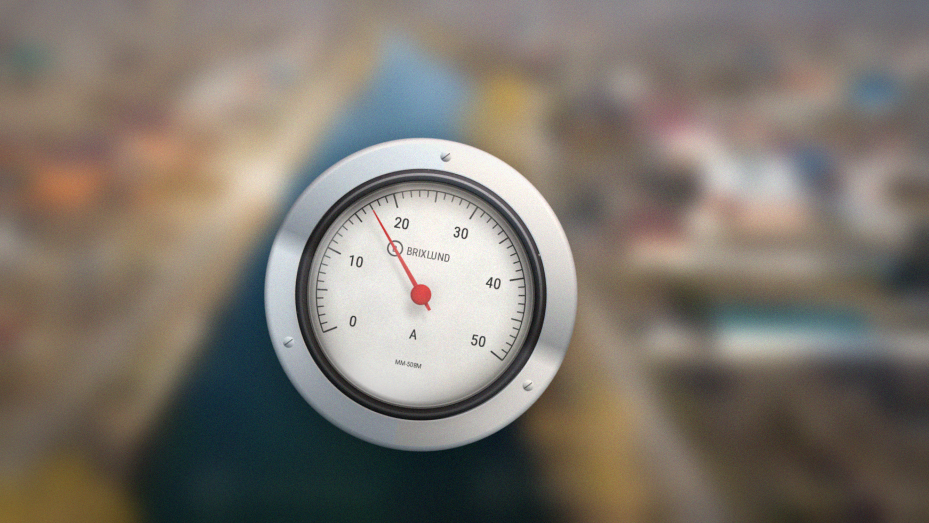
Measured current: 17 A
